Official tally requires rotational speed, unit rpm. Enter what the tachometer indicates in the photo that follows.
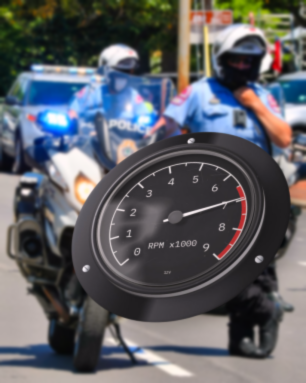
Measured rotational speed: 7000 rpm
